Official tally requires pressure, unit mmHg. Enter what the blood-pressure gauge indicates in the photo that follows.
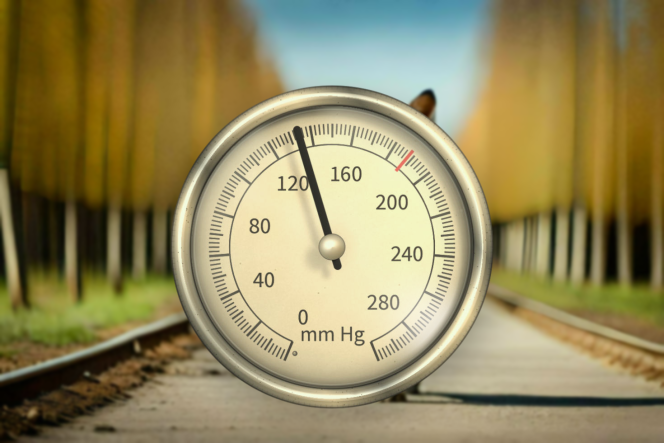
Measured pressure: 134 mmHg
